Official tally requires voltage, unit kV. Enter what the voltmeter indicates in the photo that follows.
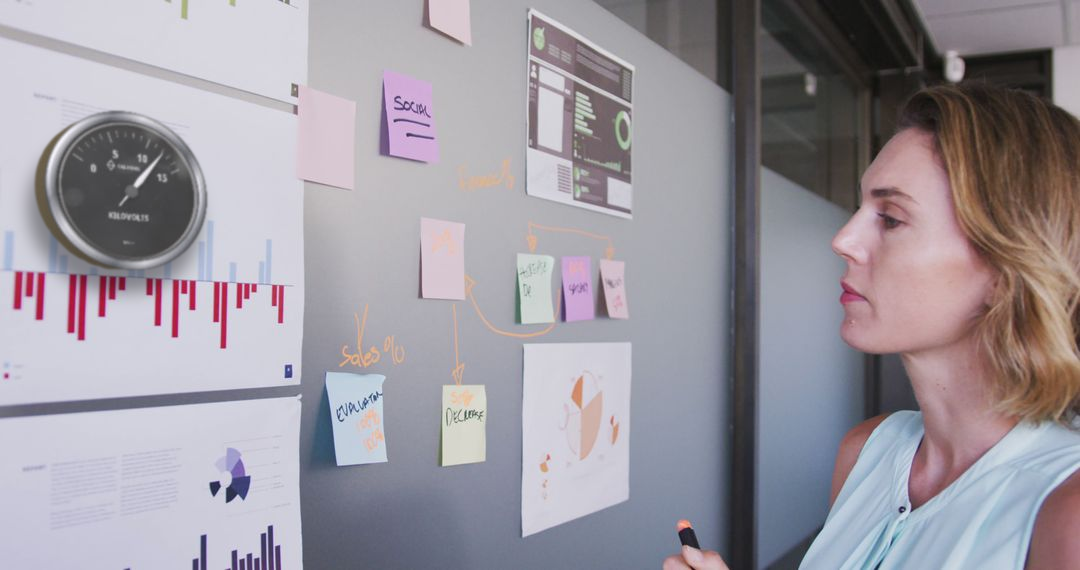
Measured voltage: 12 kV
